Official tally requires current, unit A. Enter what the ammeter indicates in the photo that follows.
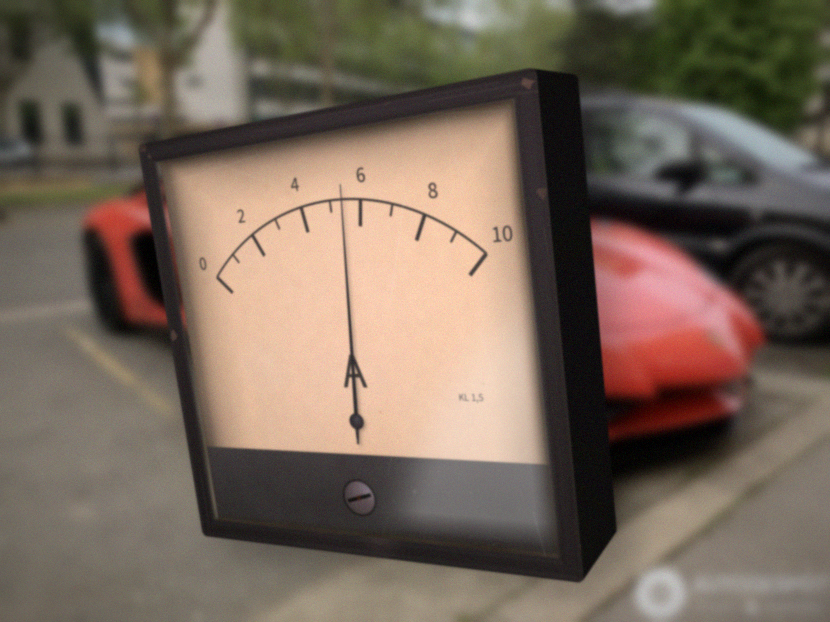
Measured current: 5.5 A
